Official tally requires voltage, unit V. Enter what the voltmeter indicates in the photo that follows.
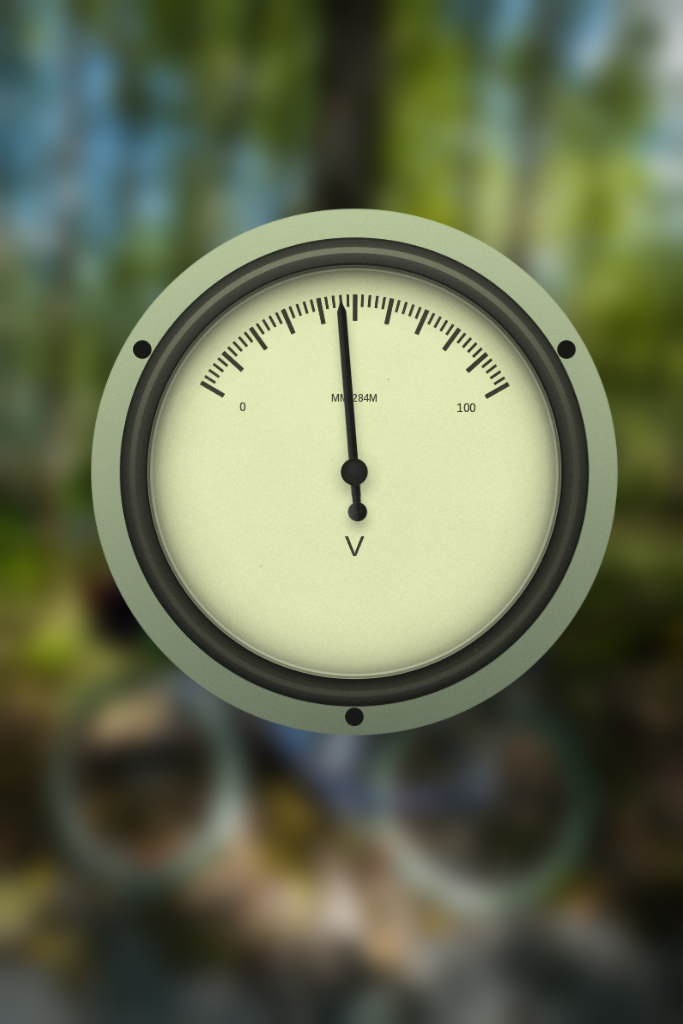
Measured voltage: 46 V
